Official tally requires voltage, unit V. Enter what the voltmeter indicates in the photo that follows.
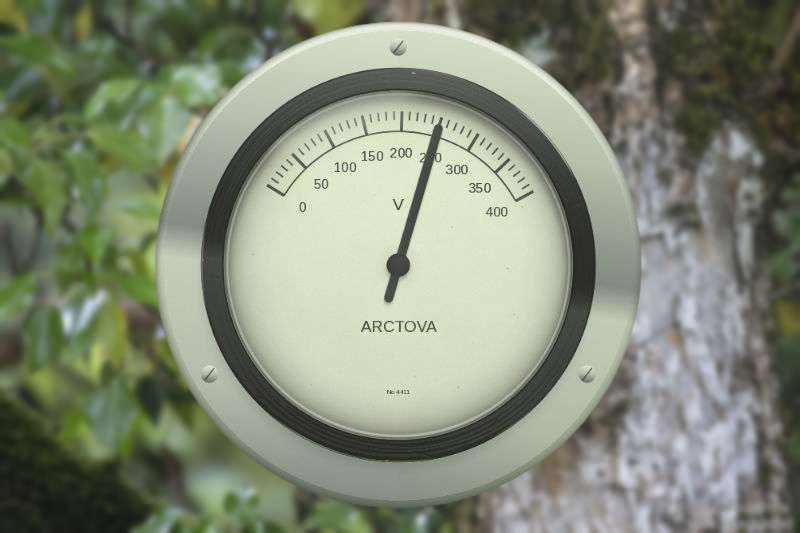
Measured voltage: 250 V
